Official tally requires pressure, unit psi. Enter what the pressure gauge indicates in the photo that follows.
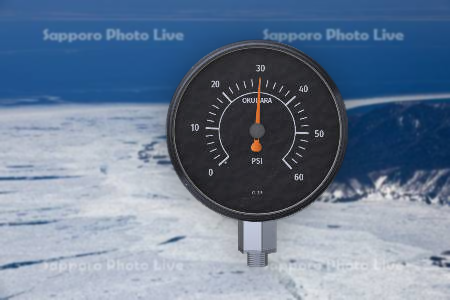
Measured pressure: 30 psi
